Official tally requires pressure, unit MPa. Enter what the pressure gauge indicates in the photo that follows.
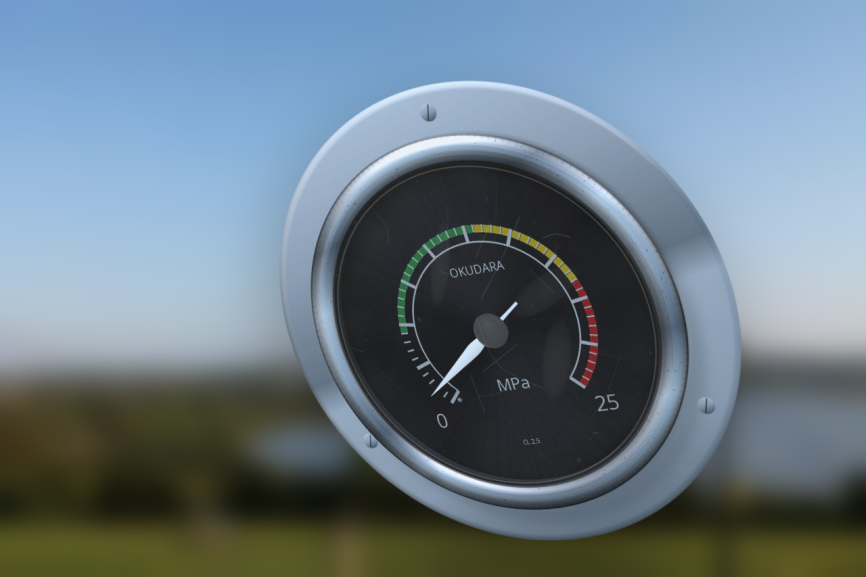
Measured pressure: 1 MPa
